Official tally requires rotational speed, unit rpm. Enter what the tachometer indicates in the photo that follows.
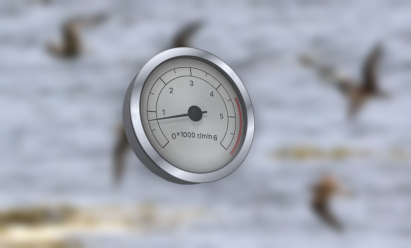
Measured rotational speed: 750 rpm
